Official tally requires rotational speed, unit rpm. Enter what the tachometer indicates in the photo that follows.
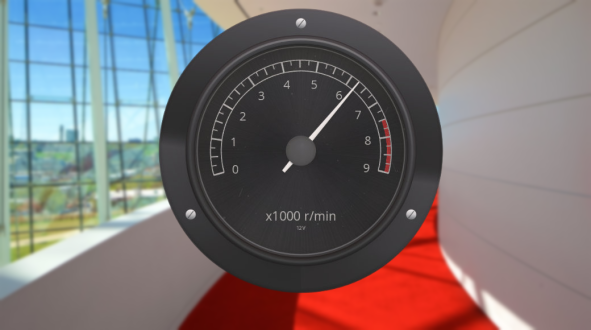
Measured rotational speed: 6250 rpm
